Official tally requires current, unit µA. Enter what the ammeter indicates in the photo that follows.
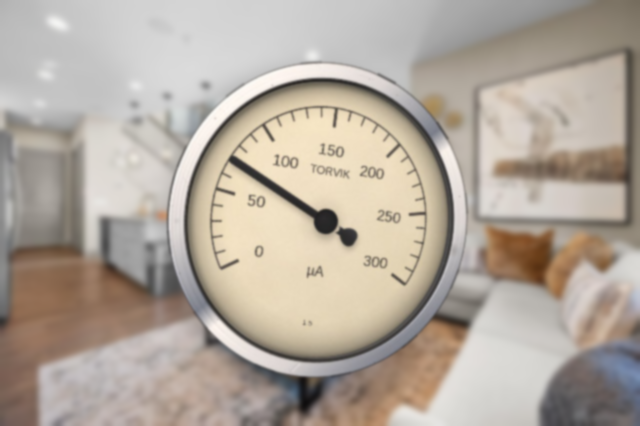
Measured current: 70 µA
